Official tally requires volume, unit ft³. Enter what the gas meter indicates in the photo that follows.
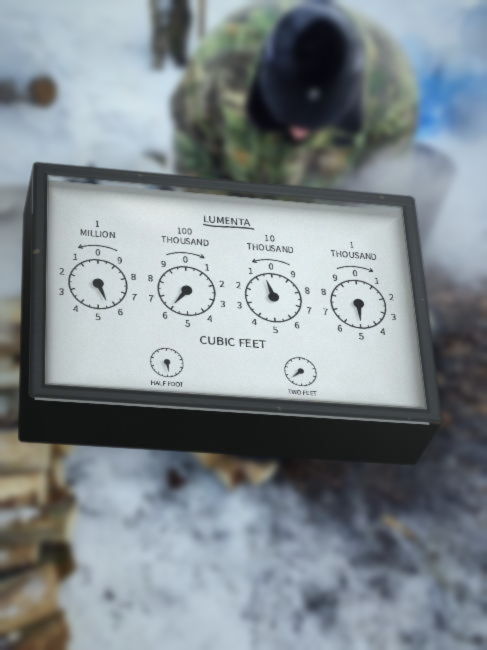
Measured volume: 560500 ft³
